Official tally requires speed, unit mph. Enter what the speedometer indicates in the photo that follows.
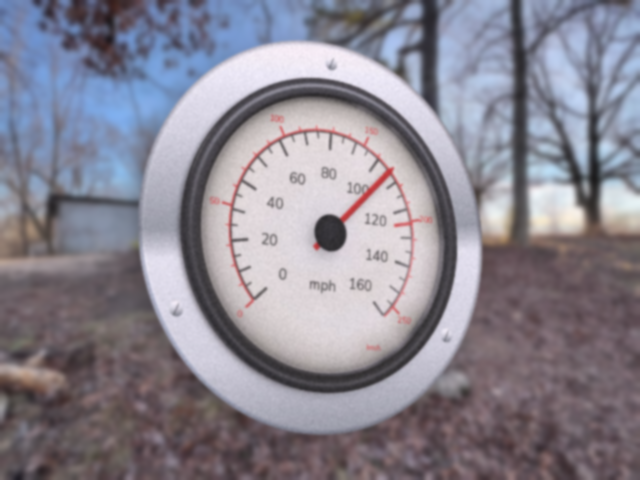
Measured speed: 105 mph
